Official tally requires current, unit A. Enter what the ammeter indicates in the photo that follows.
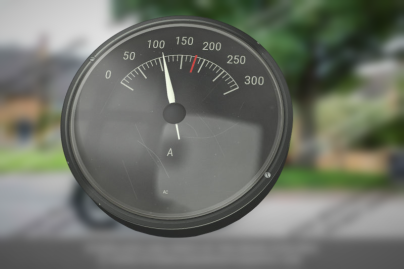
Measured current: 110 A
